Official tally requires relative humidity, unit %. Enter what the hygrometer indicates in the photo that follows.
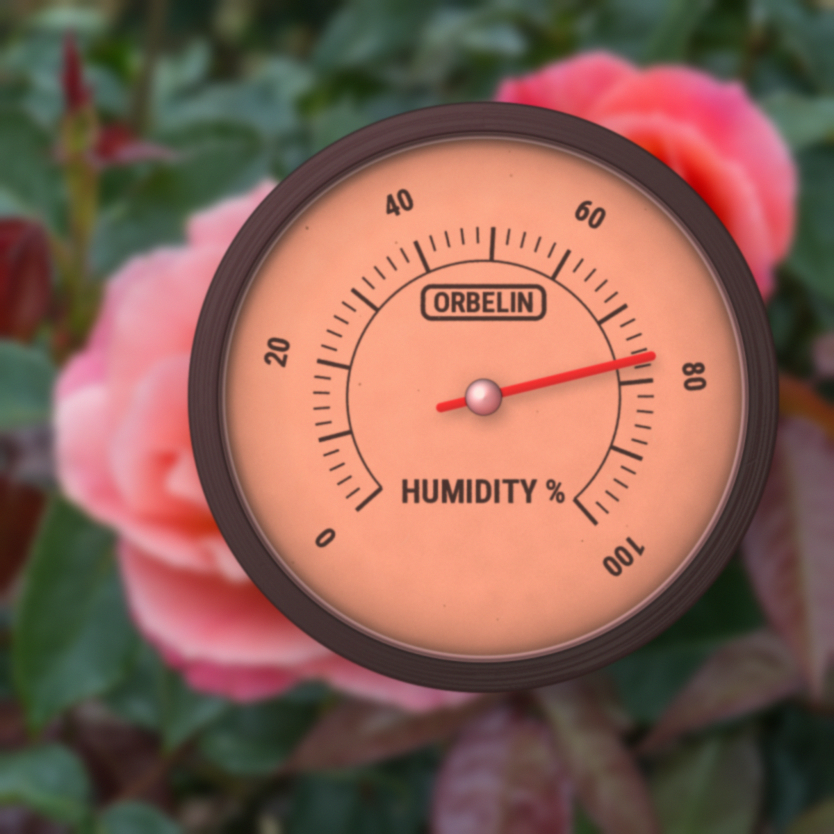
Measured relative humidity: 77 %
